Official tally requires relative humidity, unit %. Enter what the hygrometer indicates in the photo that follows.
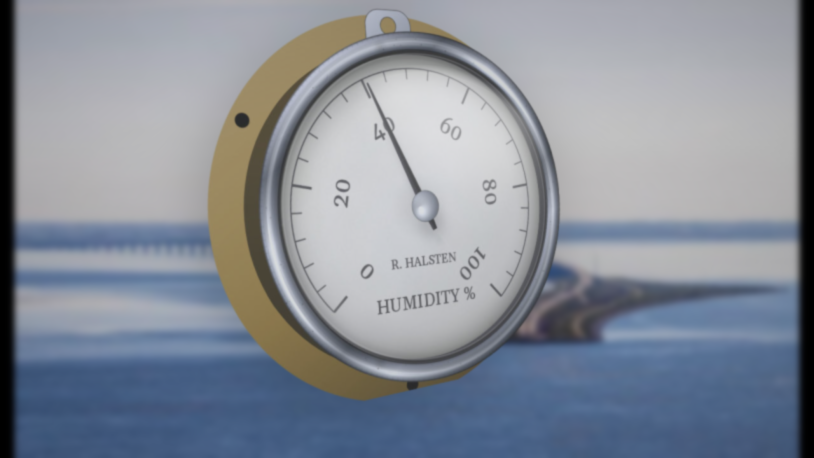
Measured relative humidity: 40 %
